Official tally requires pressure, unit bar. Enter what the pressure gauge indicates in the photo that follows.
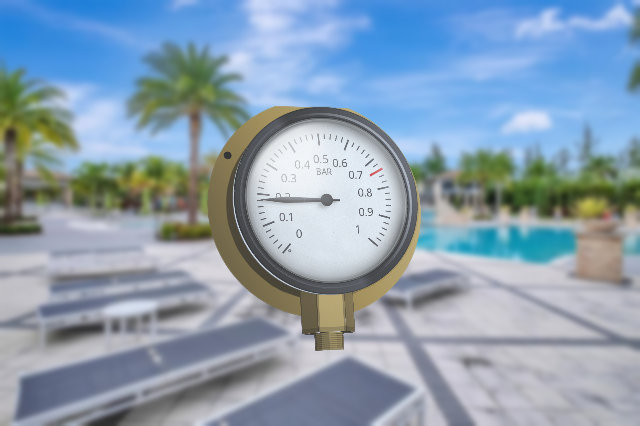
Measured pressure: 0.18 bar
